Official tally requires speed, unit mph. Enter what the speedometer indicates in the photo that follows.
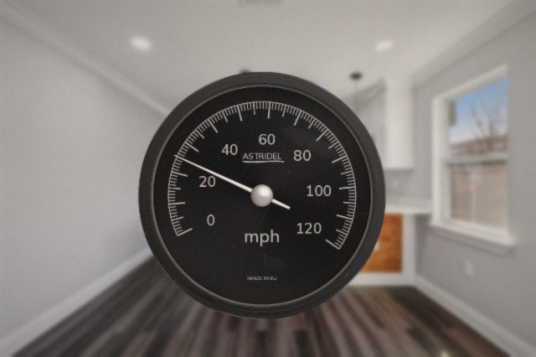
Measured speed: 25 mph
